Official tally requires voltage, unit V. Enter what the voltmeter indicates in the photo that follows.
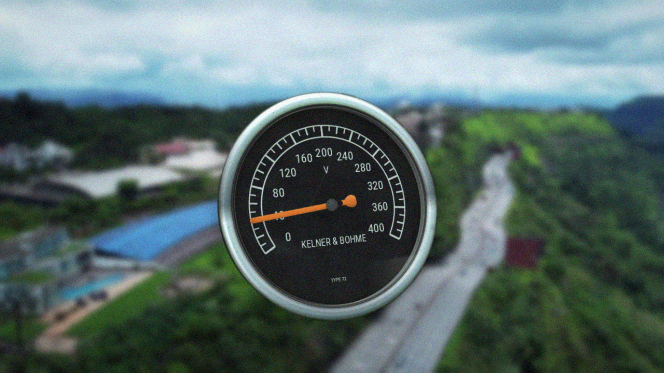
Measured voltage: 40 V
